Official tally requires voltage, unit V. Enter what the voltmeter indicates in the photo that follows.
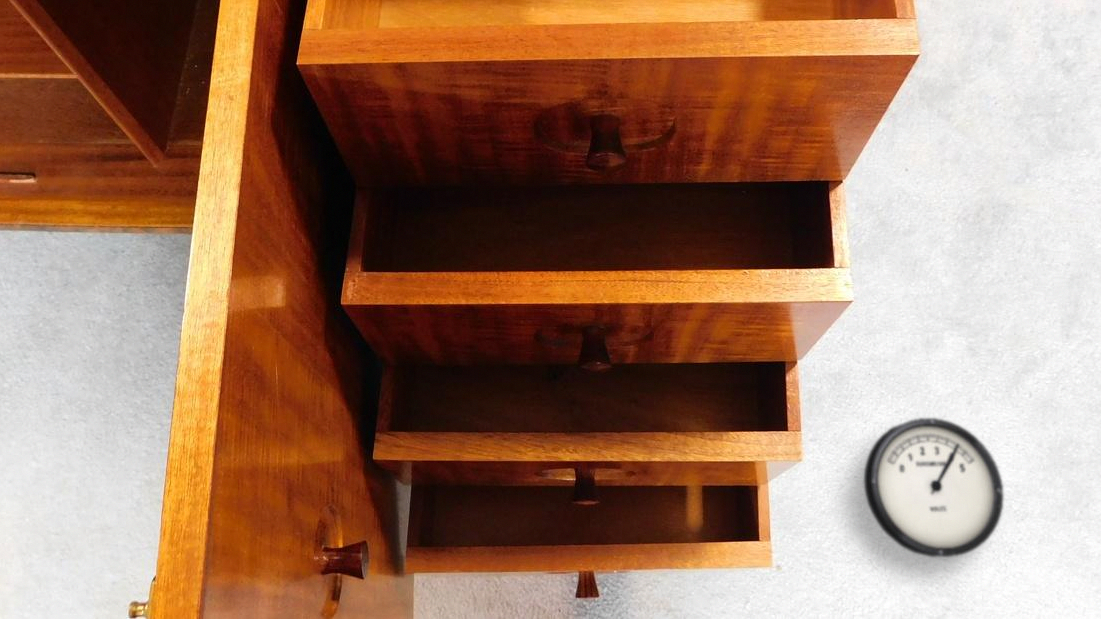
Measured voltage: 4 V
